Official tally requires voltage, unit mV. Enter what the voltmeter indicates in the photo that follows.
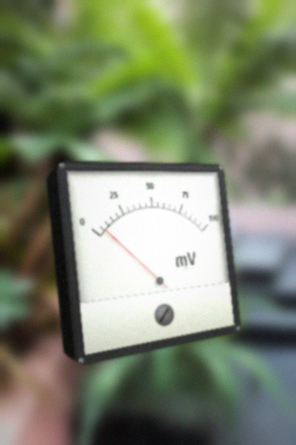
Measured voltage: 5 mV
